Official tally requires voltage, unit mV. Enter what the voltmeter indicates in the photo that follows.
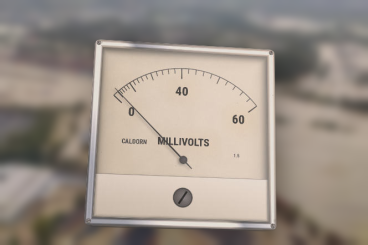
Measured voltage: 10 mV
